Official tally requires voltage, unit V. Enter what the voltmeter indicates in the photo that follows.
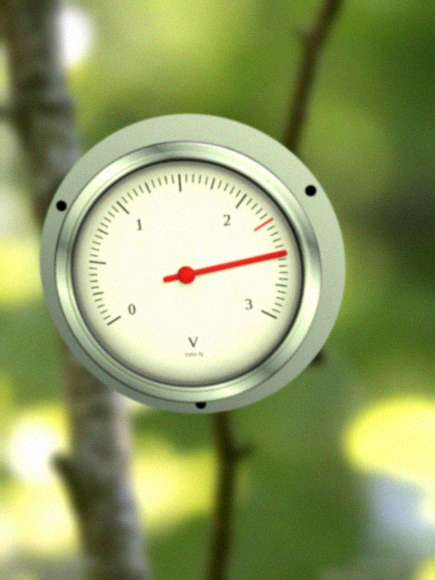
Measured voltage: 2.5 V
